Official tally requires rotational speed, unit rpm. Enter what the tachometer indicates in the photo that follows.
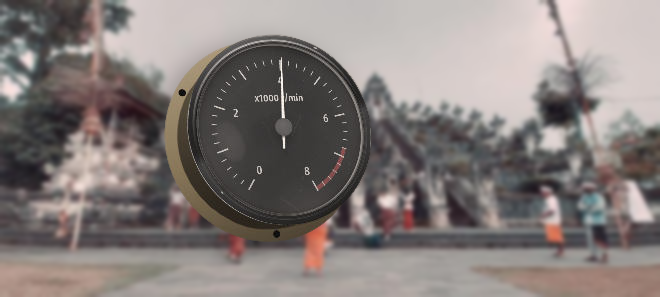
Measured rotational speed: 4000 rpm
